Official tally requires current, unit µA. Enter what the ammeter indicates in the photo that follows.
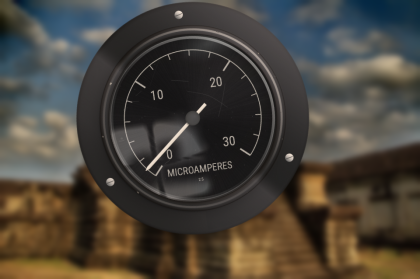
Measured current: 1 µA
